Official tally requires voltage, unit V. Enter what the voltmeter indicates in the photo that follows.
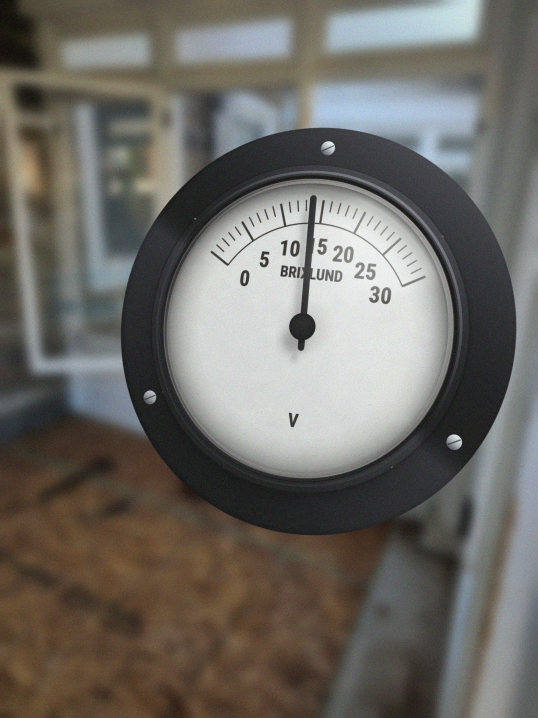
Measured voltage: 14 V
